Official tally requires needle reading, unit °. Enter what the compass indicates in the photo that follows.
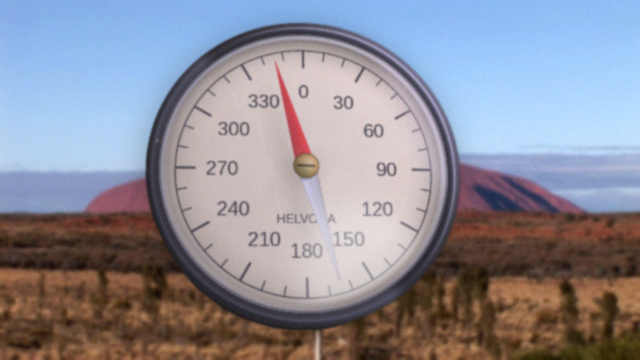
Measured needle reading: 345 °
